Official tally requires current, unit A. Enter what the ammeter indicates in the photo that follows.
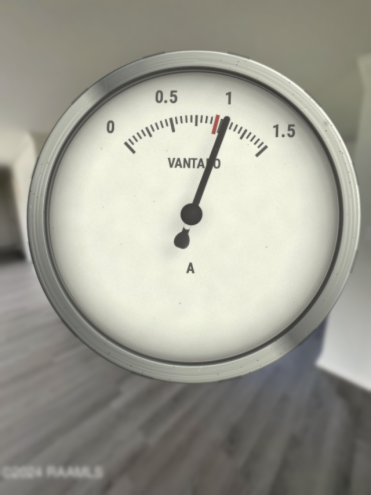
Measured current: 1.05 A
